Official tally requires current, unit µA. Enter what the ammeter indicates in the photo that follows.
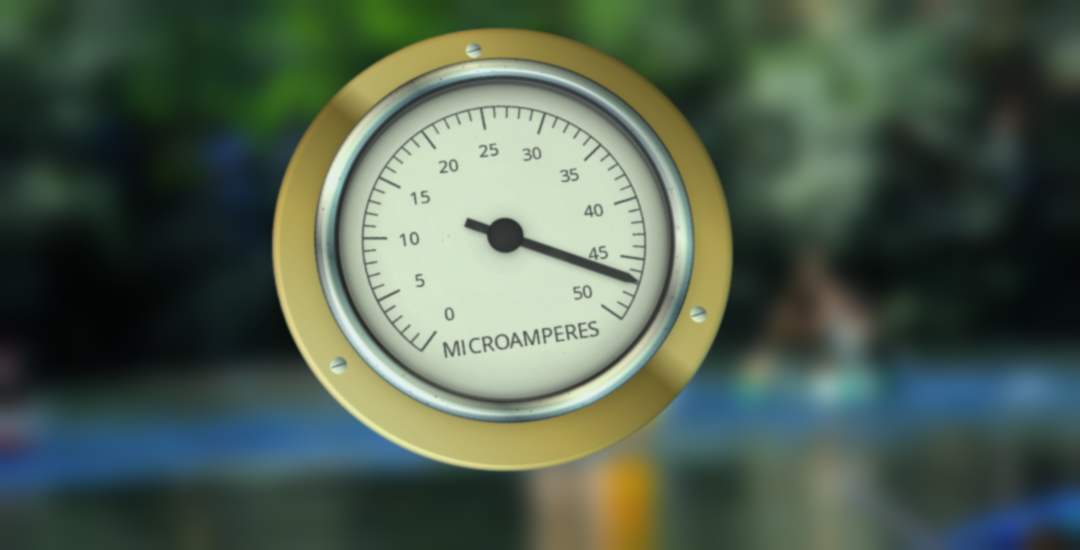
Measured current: 47 µA
